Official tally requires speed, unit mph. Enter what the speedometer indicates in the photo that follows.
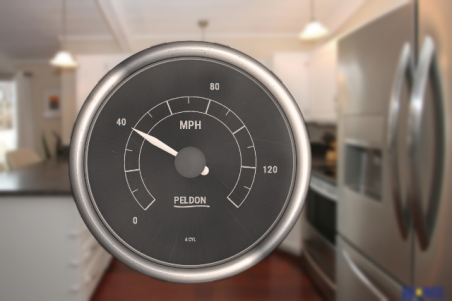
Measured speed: 40 mph
